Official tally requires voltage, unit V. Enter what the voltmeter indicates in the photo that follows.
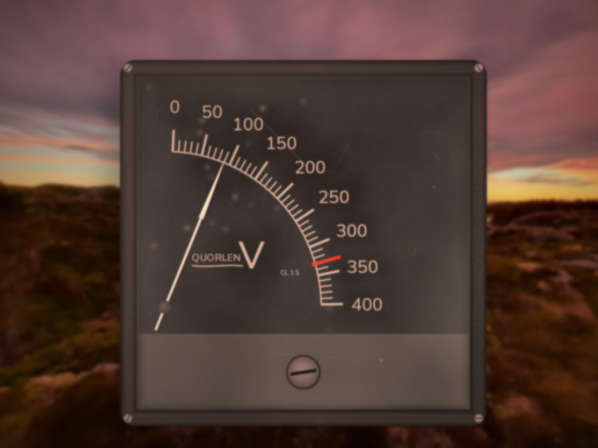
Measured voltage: 90 V
